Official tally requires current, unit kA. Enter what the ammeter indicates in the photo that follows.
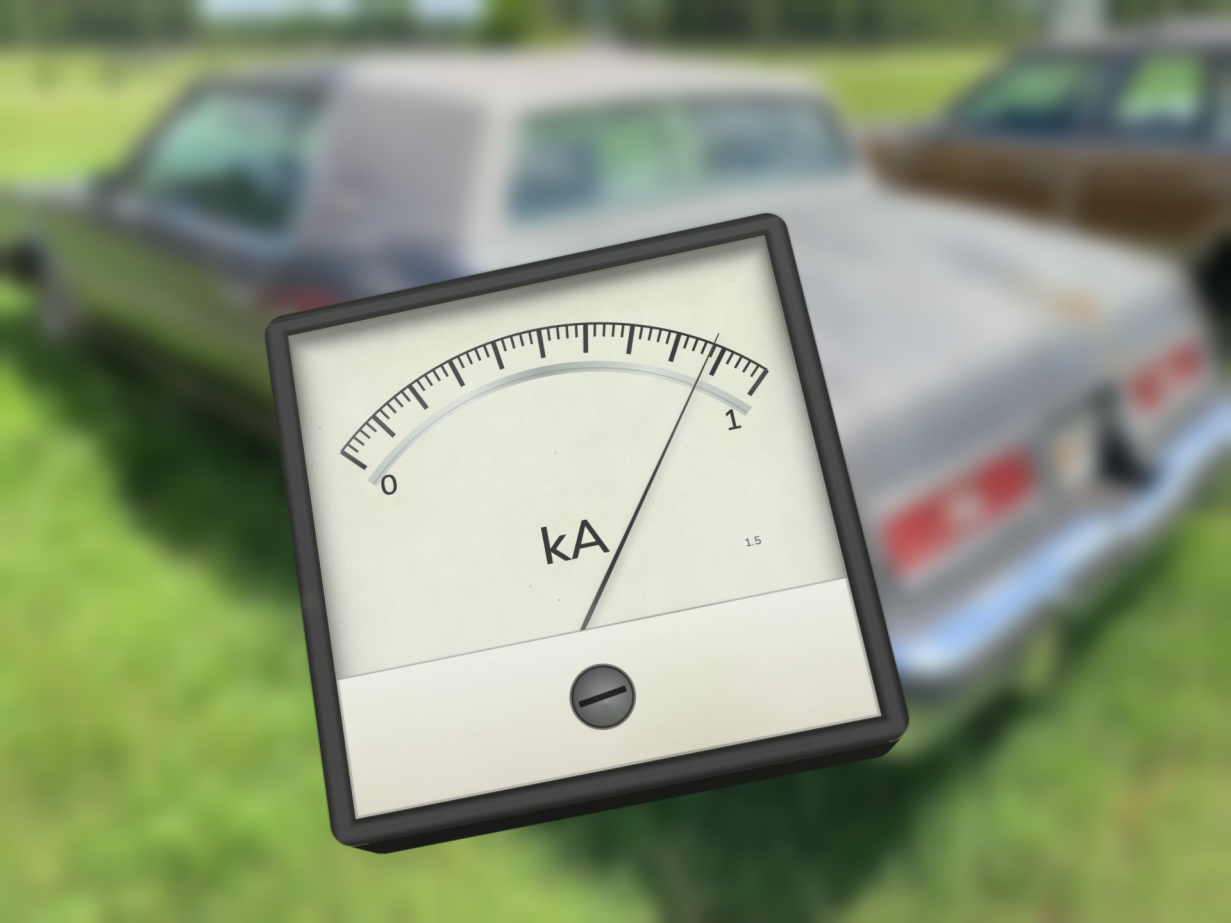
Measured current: 0.88 kA
